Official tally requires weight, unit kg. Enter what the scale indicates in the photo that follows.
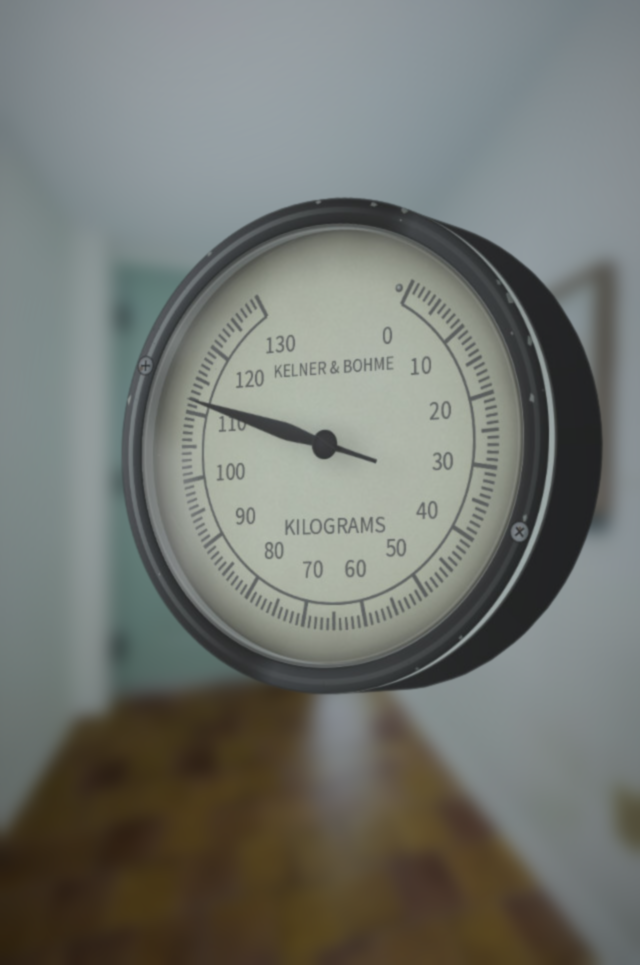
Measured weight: 112 kg
